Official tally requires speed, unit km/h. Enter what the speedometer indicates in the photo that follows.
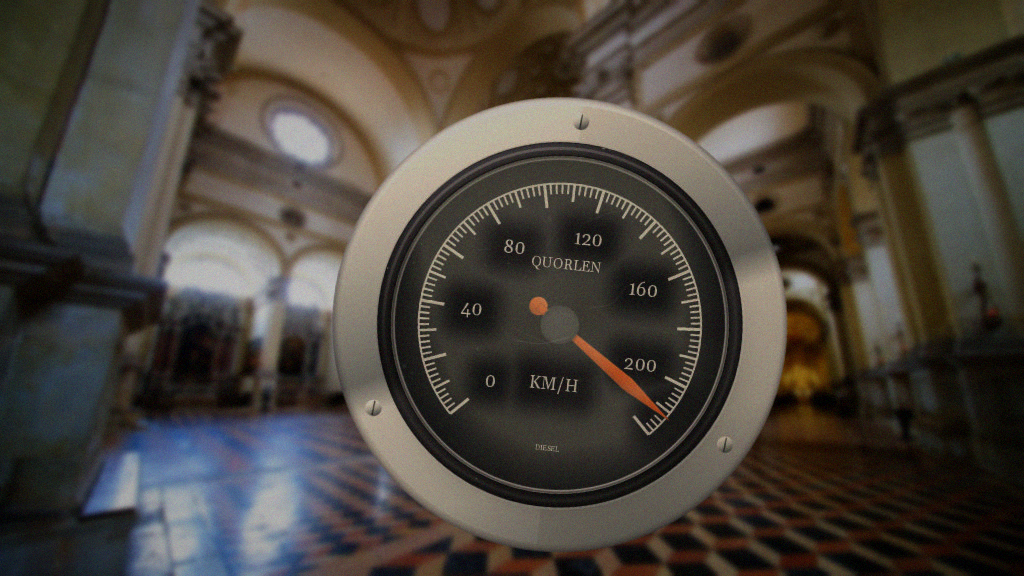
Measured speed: 212 km/h
